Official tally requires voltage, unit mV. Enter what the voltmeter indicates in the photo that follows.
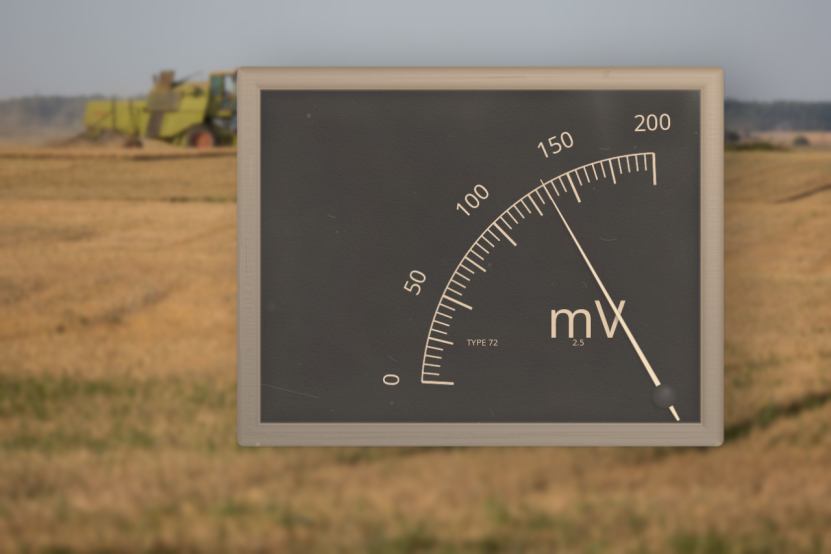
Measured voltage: 135 mV
